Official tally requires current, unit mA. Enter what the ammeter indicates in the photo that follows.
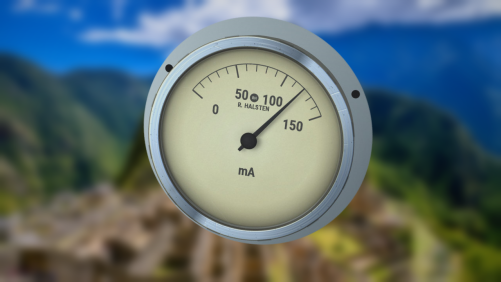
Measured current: 120 mA
